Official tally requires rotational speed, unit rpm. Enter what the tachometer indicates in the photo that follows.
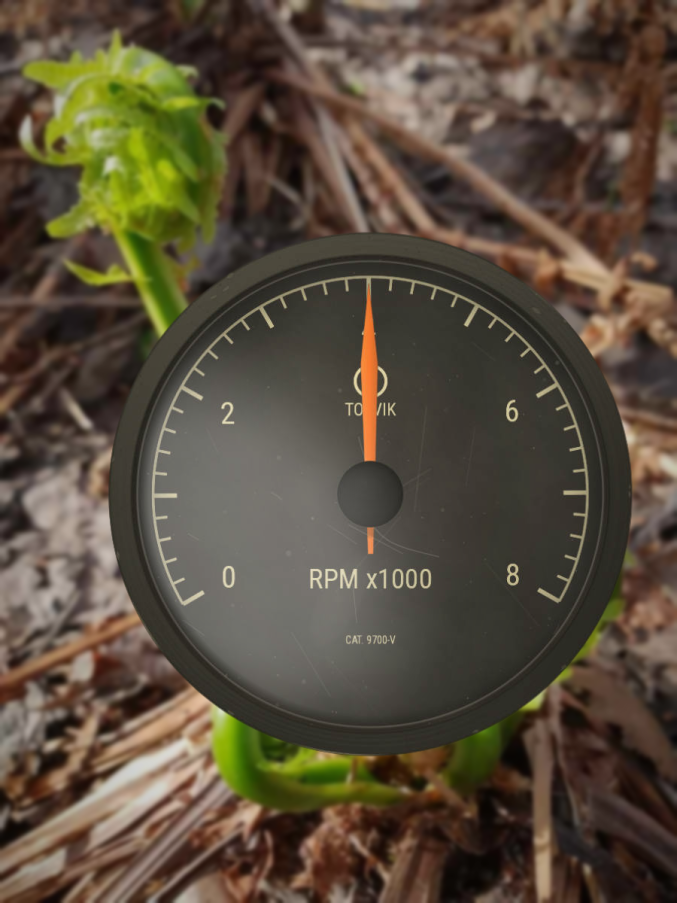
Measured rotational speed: 4000 rpm
